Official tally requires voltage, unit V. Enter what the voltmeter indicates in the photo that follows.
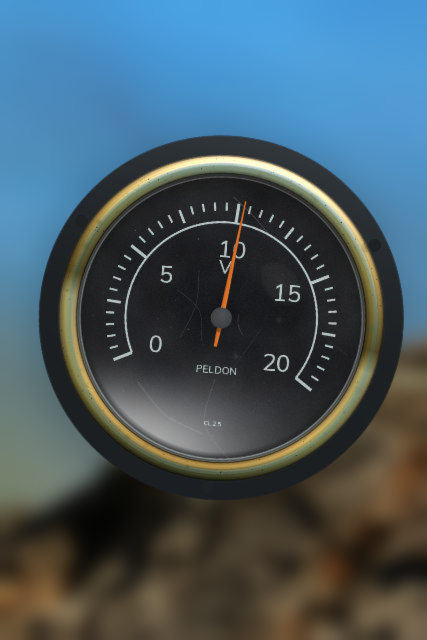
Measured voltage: 10.25 V
